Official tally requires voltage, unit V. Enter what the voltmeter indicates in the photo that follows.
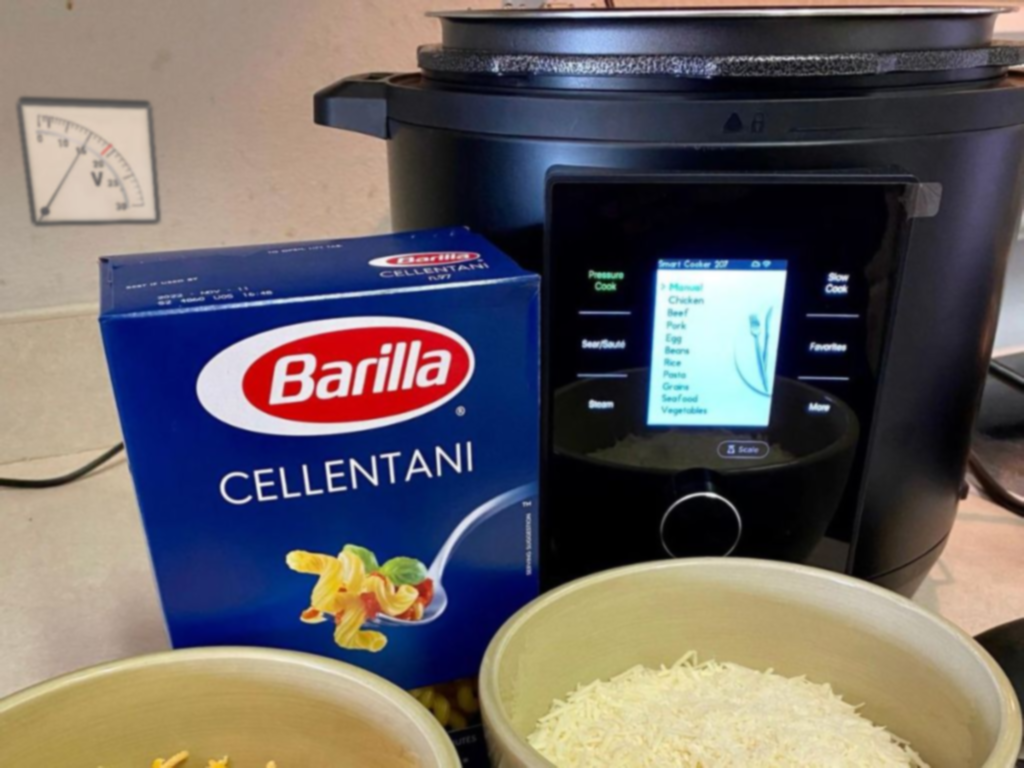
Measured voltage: 15 V
